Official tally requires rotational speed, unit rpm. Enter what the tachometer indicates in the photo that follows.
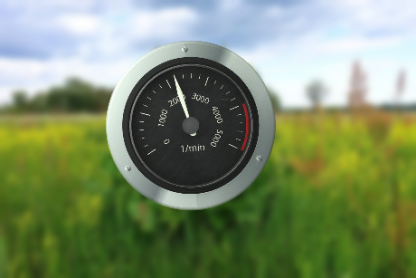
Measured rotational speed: 2200 rpm
